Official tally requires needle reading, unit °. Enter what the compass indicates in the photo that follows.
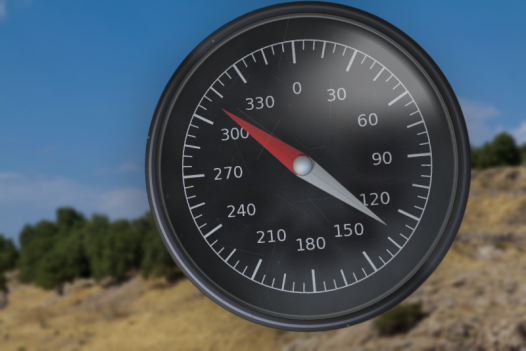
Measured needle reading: 310 °
